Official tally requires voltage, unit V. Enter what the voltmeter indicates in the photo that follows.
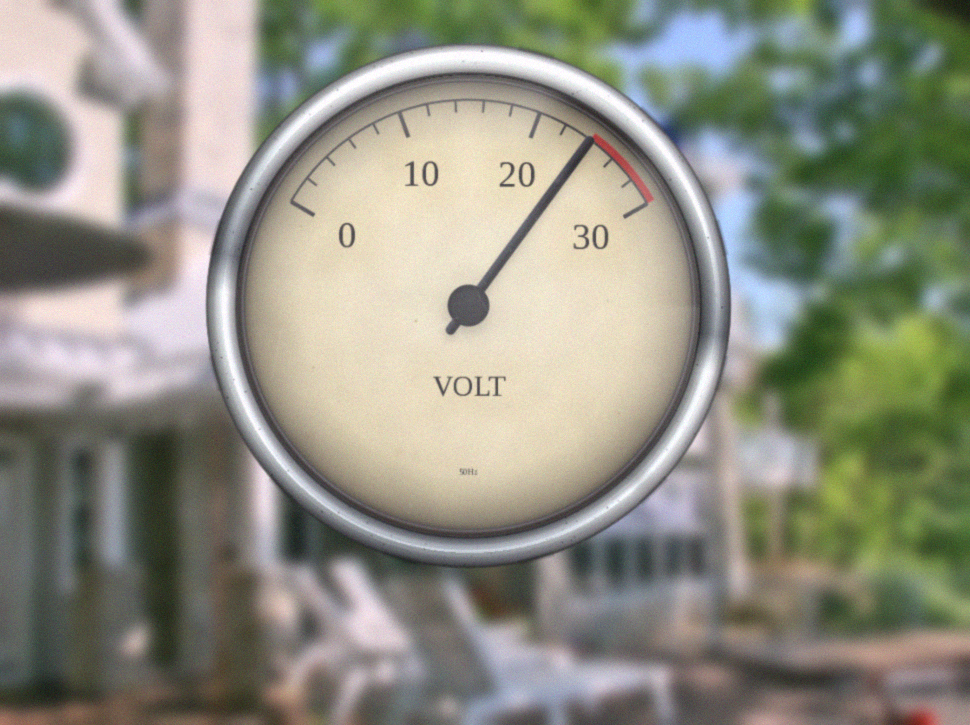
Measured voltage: 24 V
